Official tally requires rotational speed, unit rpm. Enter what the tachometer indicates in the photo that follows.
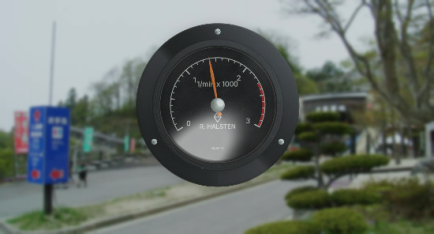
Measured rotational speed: 1400 rpm
